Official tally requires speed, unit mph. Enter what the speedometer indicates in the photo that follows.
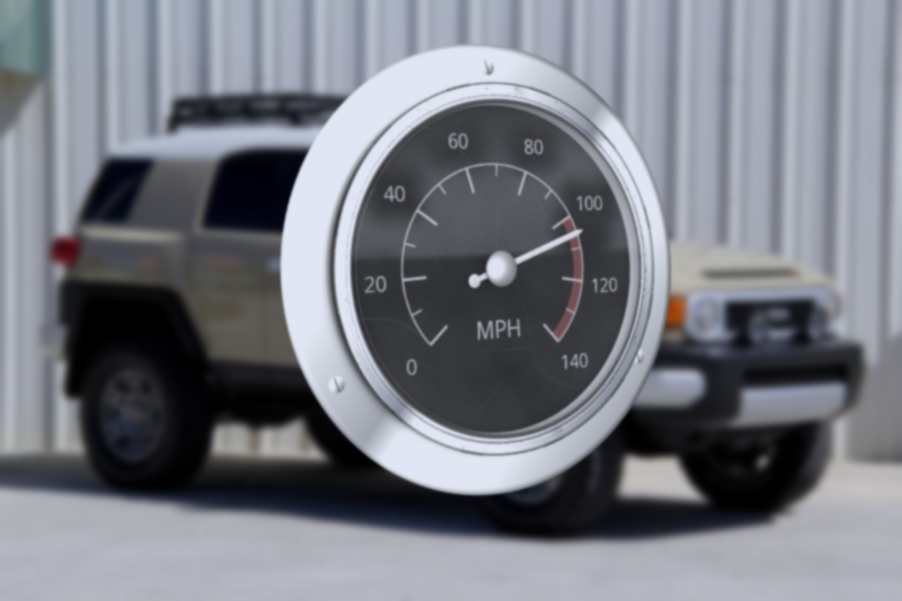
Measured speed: 105 mph
